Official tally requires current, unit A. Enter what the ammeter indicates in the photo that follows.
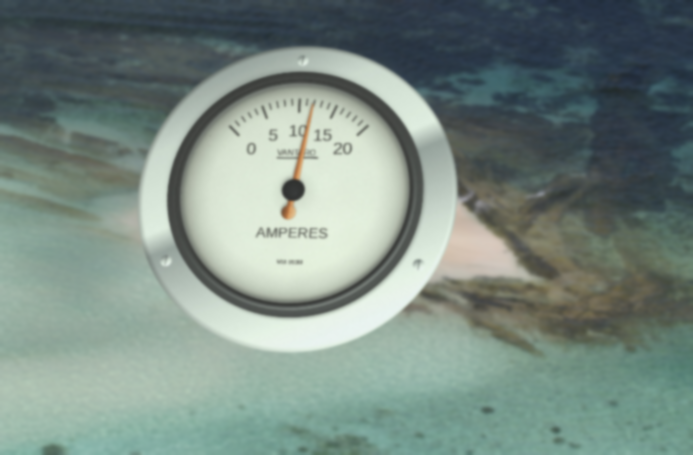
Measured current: 12 A
